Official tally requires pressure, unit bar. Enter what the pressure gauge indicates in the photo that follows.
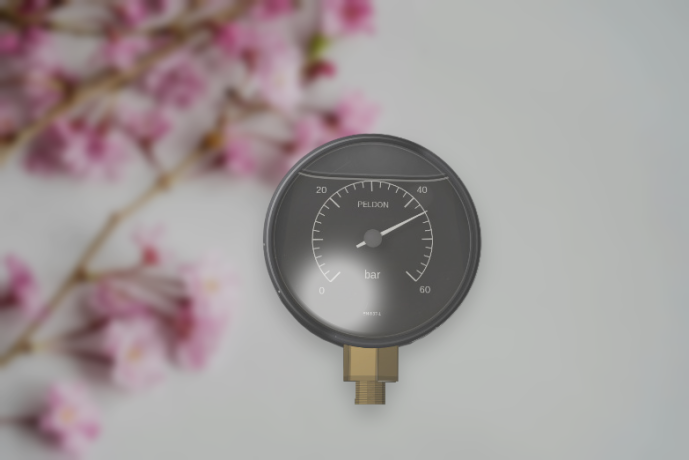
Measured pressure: 44 bar
